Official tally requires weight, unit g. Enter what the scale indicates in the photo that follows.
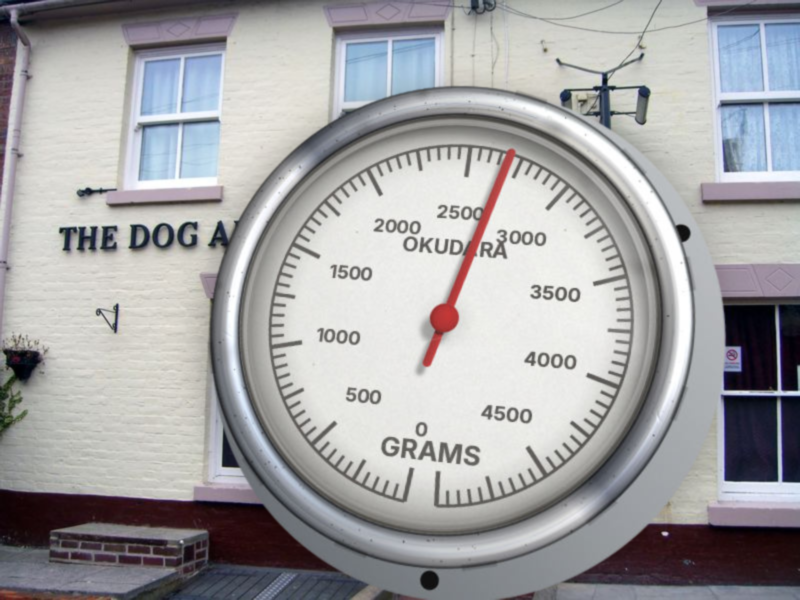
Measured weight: 2700 g
